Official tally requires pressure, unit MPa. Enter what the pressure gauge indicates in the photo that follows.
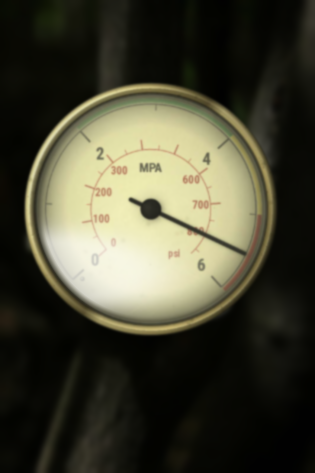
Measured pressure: 5.5 MPa
